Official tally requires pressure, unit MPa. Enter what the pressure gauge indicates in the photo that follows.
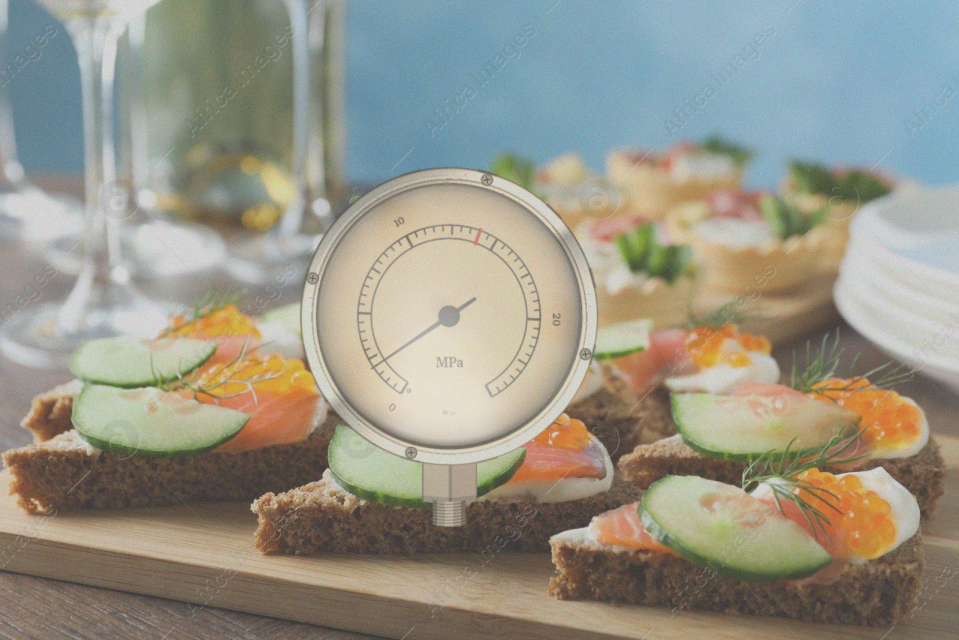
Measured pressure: 2 MPa
